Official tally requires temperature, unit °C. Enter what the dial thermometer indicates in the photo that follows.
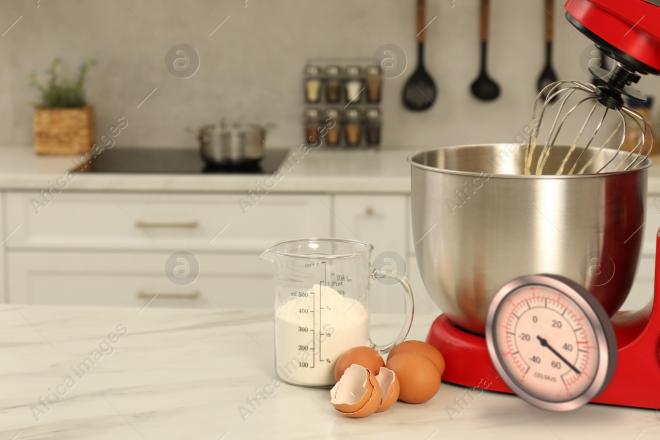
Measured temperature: 50 °C
